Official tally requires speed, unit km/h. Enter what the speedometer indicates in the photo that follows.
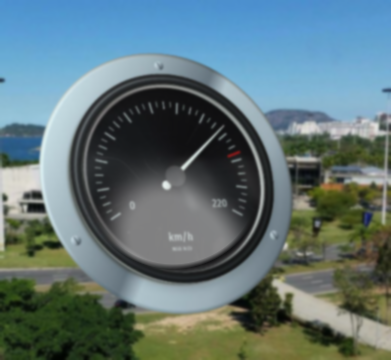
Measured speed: 155 km/h
